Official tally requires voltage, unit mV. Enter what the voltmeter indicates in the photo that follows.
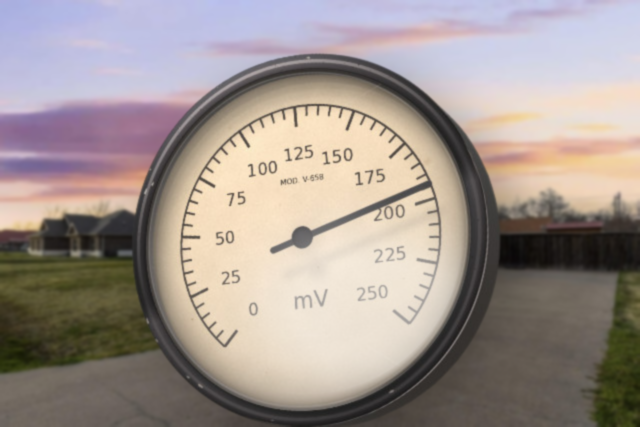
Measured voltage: 195 mV
